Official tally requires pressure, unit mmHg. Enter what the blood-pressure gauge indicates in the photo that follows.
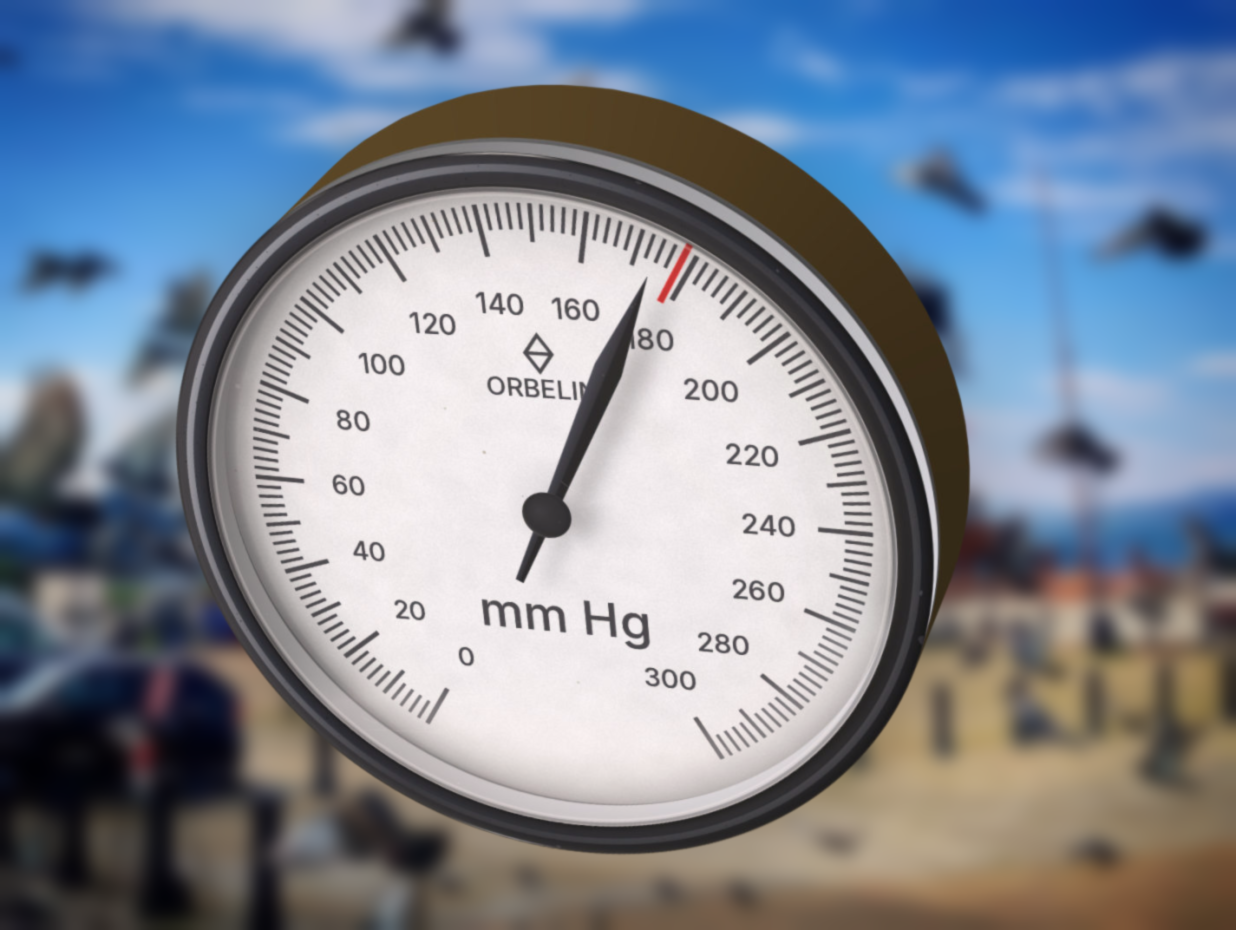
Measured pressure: 174 mmHg
